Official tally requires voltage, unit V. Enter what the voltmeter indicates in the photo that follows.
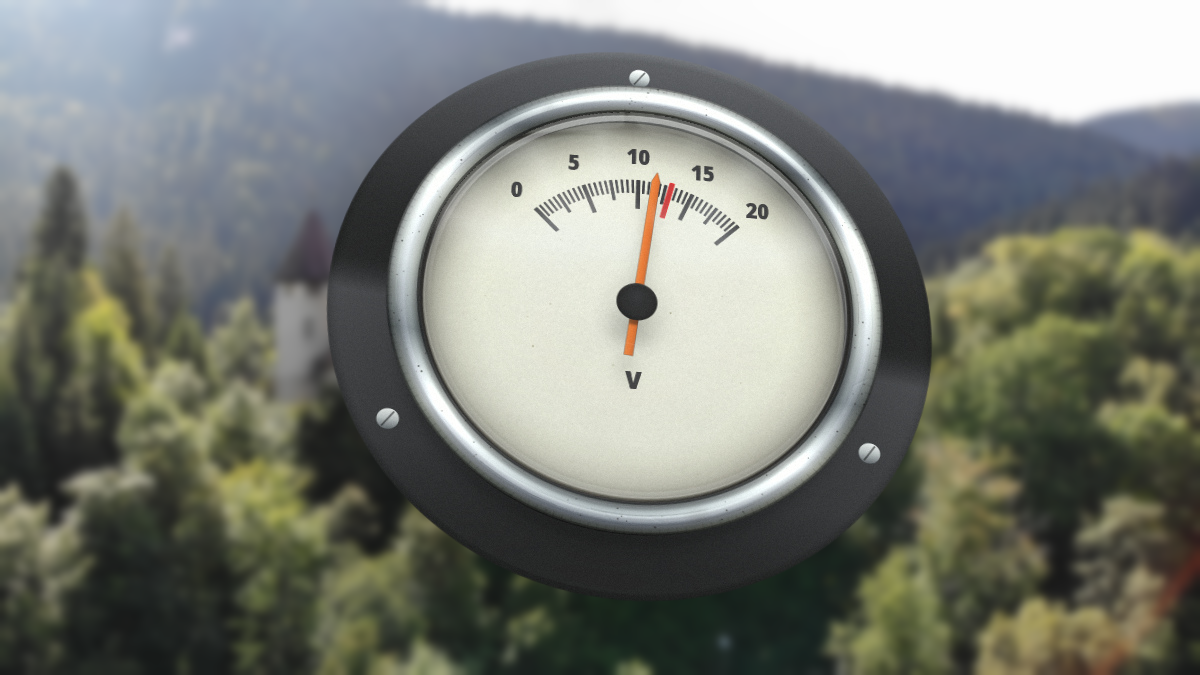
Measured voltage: 11.5 V
